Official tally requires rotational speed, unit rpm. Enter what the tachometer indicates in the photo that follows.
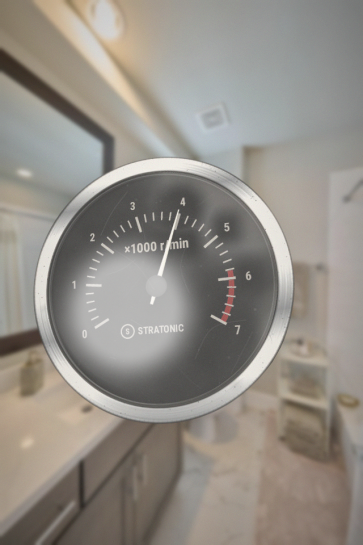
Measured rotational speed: 4000 rpm
